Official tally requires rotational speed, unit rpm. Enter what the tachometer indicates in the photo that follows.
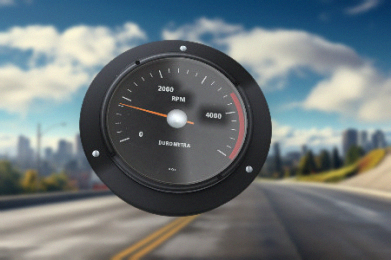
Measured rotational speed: 800 rpm
